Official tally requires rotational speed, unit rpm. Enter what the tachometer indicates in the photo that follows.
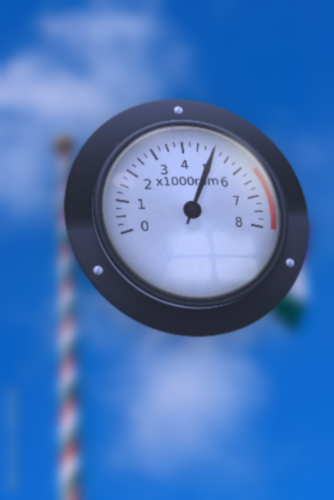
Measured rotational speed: 5000 rpm
